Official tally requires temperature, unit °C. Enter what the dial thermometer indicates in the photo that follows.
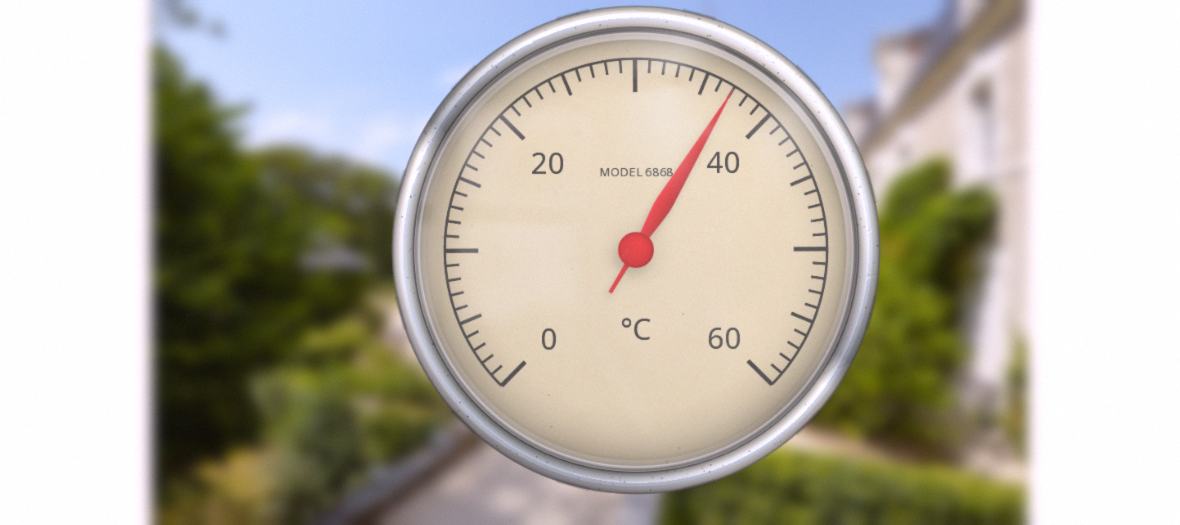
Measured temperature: 37 °C
